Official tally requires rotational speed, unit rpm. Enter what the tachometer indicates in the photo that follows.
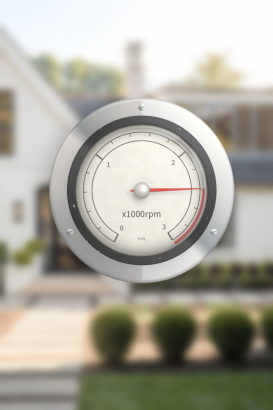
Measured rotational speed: 2400 rpm
